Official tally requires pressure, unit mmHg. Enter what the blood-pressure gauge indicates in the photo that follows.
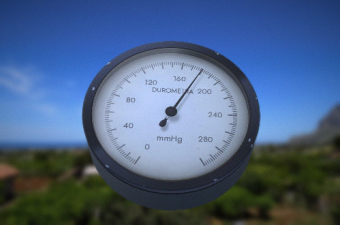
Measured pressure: 180 mmHg
